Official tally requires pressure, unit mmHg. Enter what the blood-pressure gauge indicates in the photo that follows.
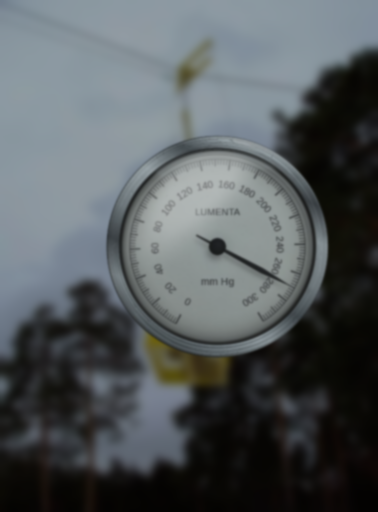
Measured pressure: 270 mmHg
